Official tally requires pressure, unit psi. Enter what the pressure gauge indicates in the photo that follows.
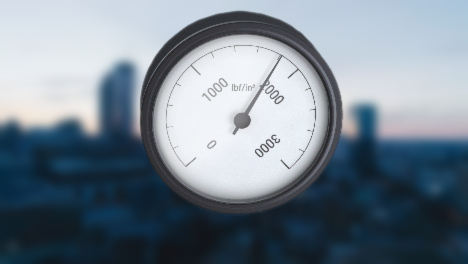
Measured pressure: 1800 psi
